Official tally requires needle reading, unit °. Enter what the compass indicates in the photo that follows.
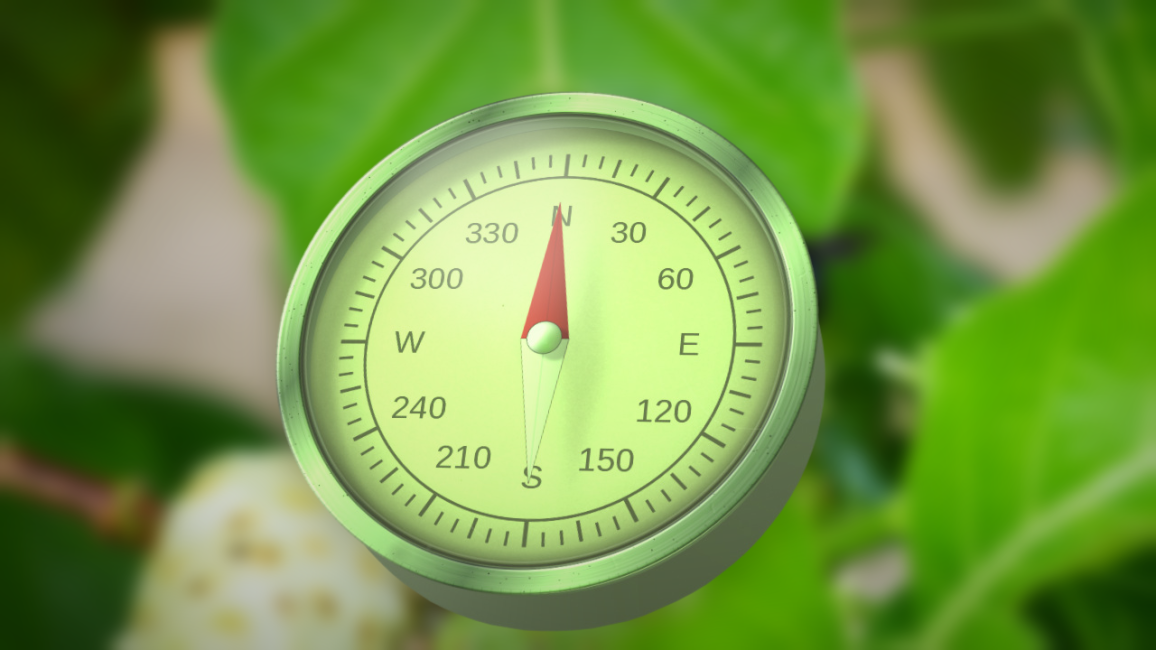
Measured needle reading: 0 °
